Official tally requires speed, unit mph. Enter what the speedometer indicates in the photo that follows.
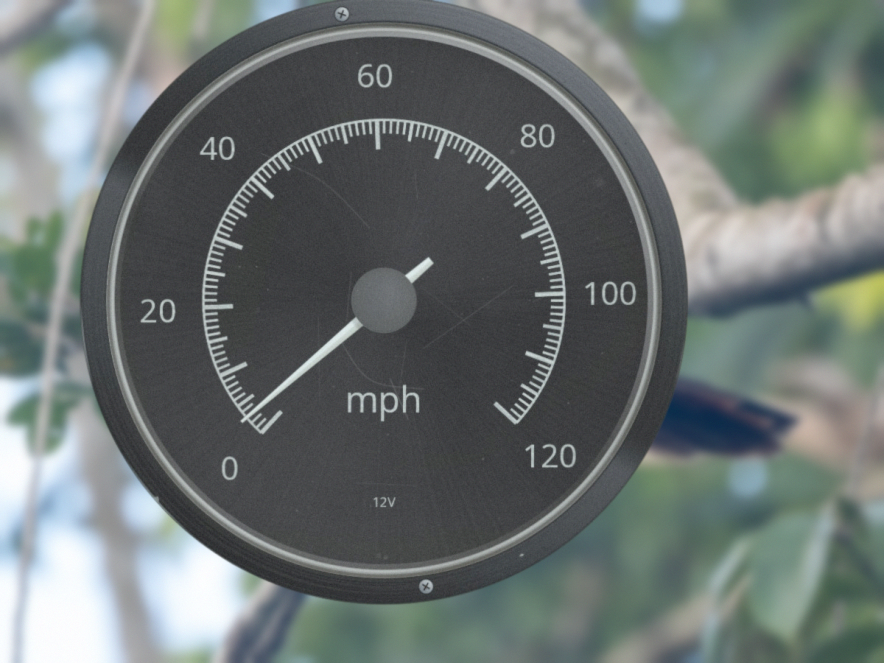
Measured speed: 3 mph
